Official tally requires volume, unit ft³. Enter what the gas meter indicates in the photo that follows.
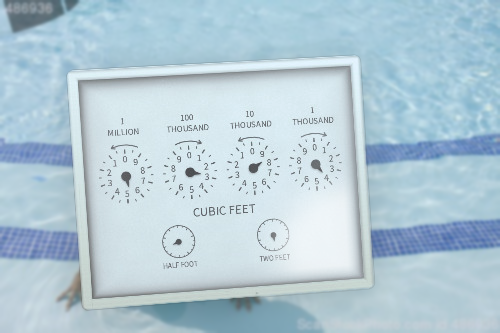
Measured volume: 528400 ft³
